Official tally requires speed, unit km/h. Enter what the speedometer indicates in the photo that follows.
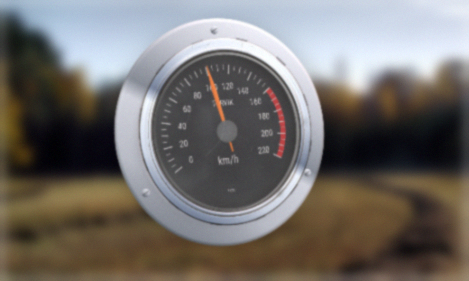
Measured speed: 100 km/h
